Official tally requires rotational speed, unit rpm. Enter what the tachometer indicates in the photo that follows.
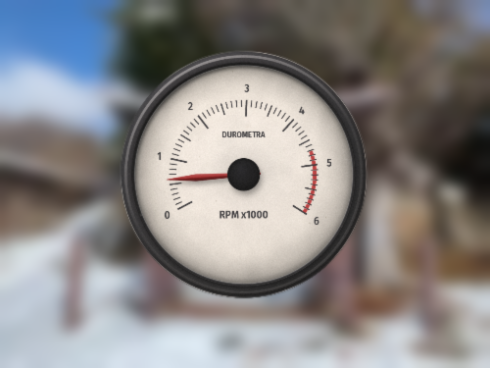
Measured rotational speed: 600 rpm
